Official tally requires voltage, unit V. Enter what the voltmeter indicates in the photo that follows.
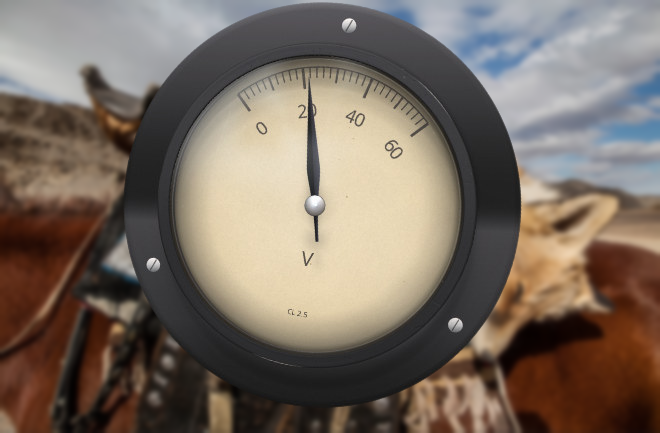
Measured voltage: 22 V
